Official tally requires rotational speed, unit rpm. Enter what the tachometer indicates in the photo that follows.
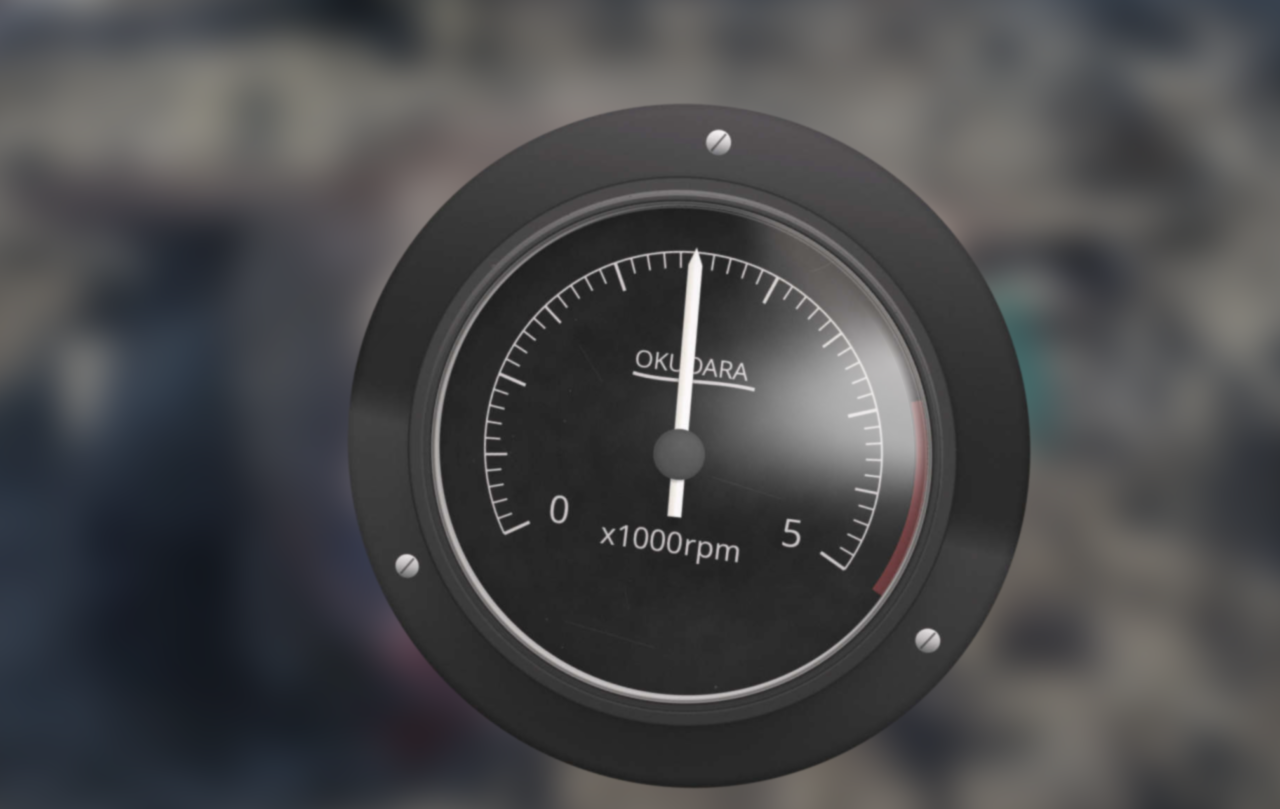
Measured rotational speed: 2500 rpm
